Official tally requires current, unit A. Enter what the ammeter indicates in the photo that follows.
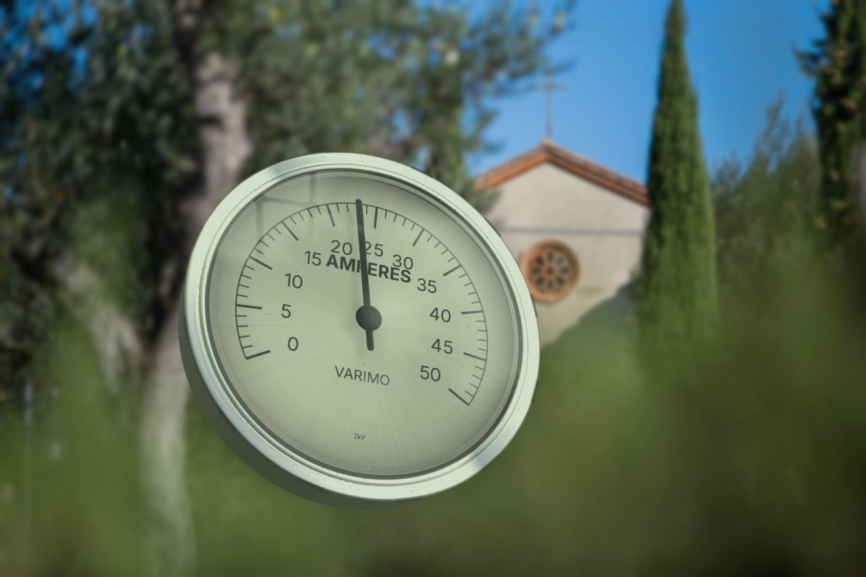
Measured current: 23 A
